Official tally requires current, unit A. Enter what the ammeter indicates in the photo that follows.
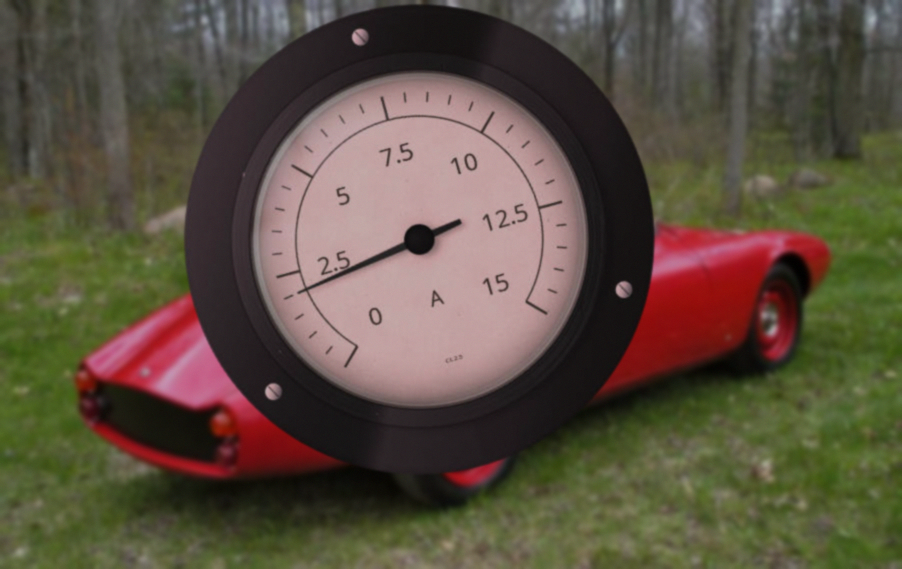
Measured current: 2 A
